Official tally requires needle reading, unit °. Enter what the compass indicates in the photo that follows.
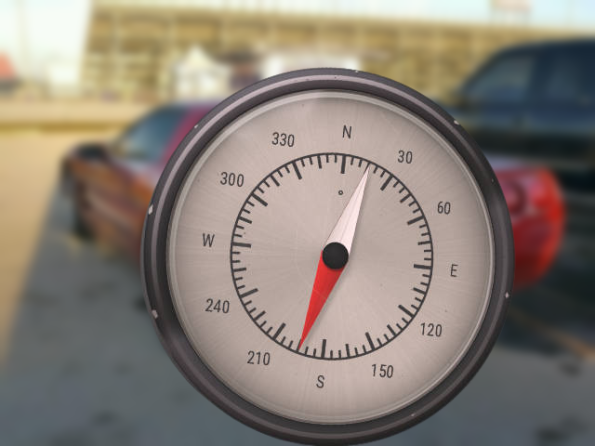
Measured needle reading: 195 °
